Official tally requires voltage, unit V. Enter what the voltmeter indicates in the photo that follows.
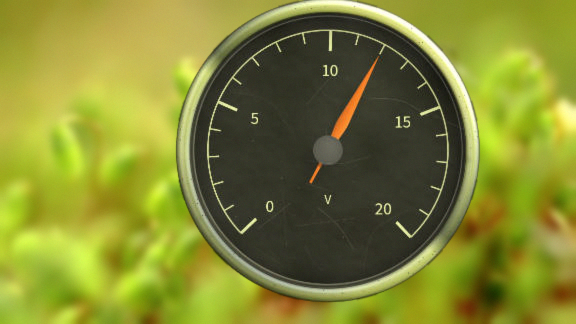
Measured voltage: 12 V
